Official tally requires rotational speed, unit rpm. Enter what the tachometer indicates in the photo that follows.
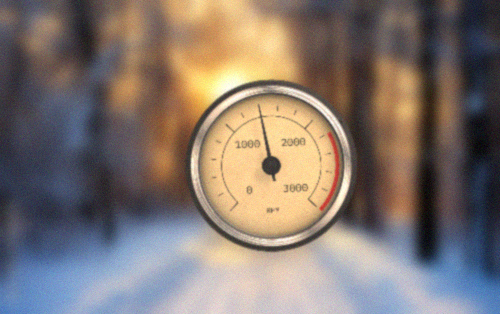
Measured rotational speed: 1400 rpm
